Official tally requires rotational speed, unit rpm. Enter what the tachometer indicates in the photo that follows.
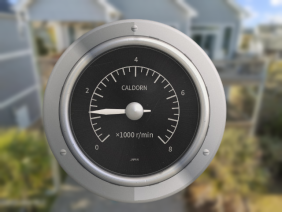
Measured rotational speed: 1250 rpm
